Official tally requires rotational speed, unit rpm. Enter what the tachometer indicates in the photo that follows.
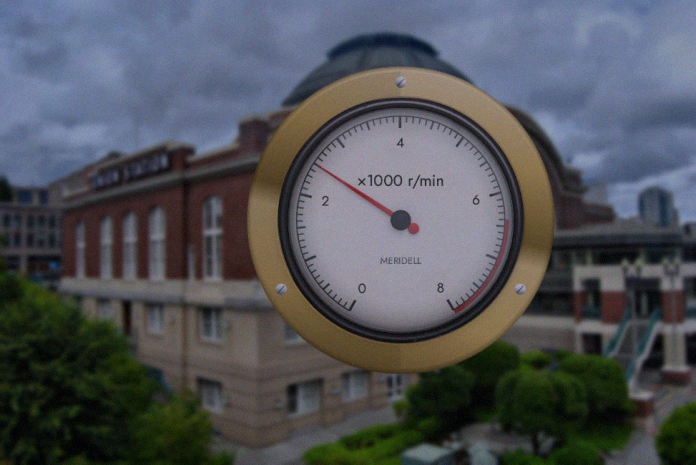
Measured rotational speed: 2500 rpm
